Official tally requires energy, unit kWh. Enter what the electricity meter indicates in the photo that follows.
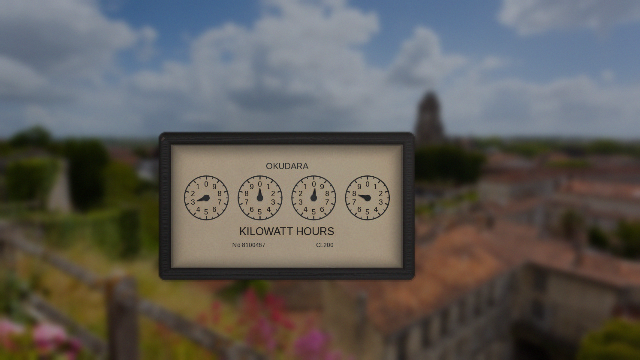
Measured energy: 2998 kWh
